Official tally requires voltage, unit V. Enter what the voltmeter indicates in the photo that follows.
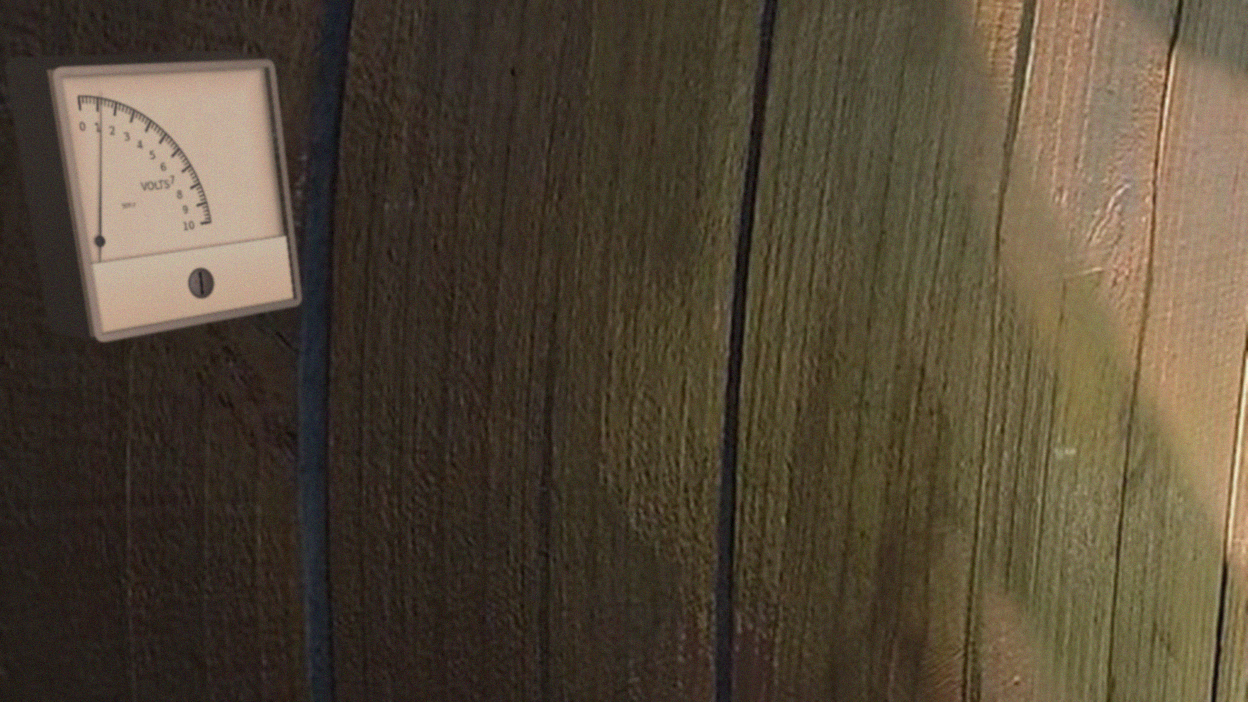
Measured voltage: 1 V
